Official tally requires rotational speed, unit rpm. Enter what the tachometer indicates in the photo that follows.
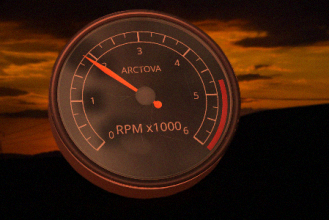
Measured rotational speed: 1875 rpm
